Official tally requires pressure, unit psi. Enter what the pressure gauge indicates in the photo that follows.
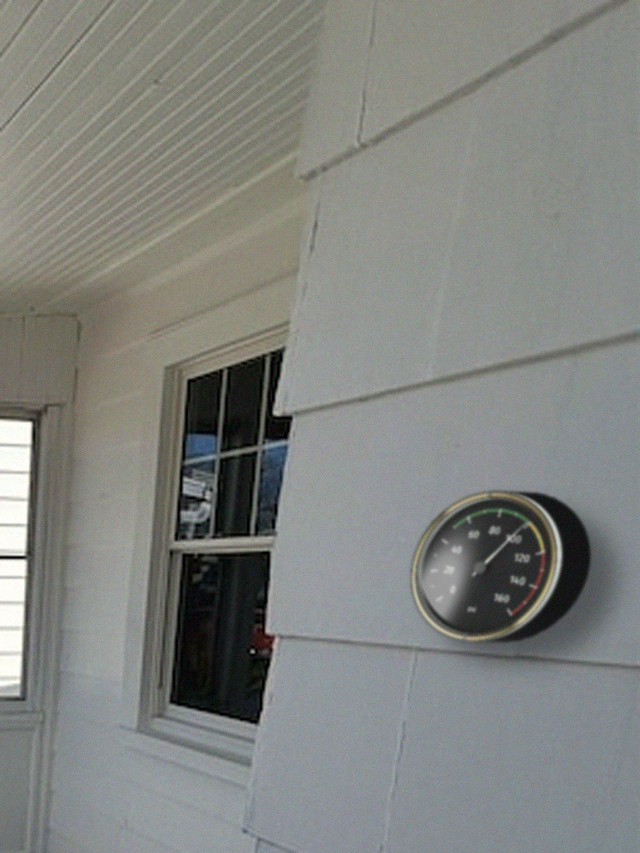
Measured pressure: 100 psi
